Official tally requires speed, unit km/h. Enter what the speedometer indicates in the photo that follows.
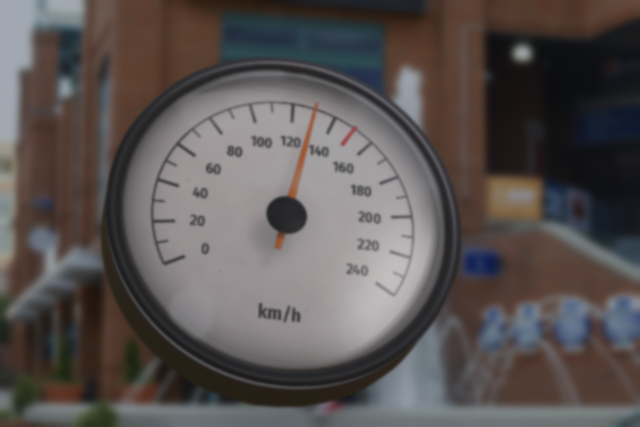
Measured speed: 130 km/h
